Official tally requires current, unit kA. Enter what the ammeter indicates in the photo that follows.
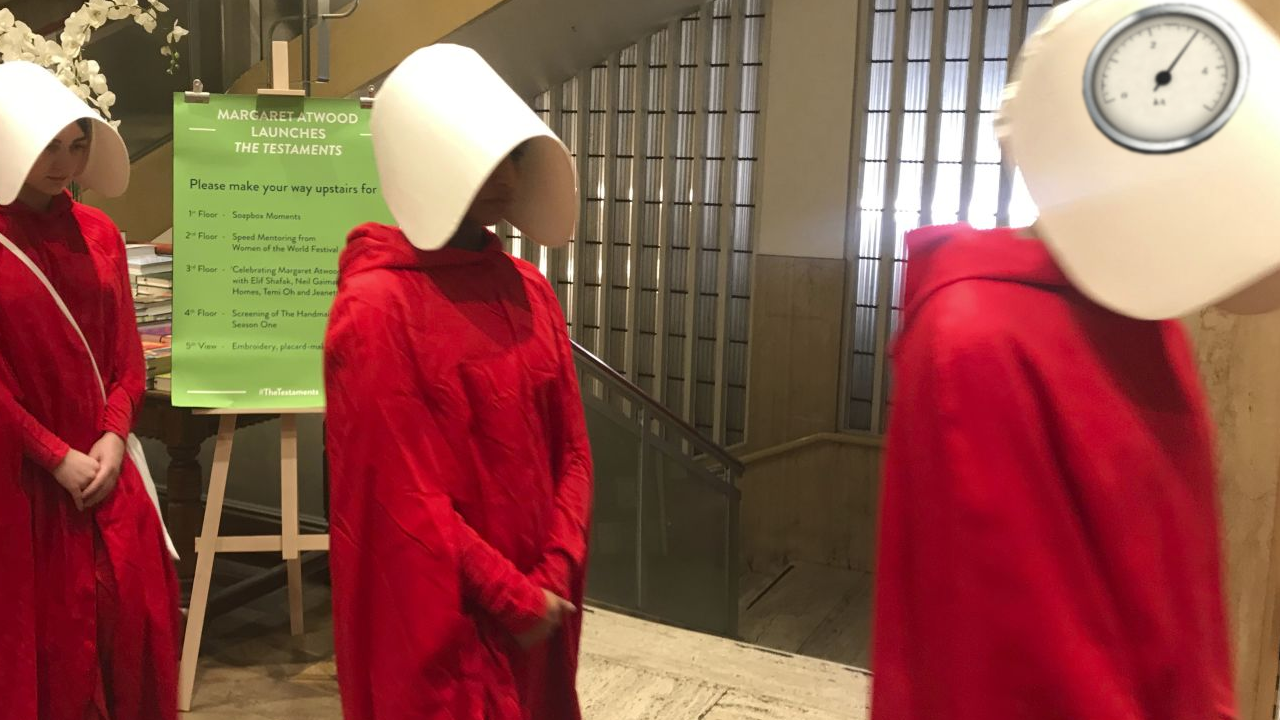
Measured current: 3 kA
